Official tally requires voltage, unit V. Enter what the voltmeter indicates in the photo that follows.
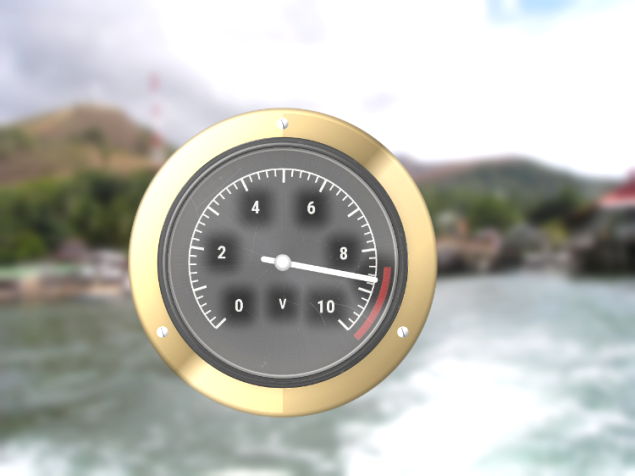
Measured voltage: 8.7 V
